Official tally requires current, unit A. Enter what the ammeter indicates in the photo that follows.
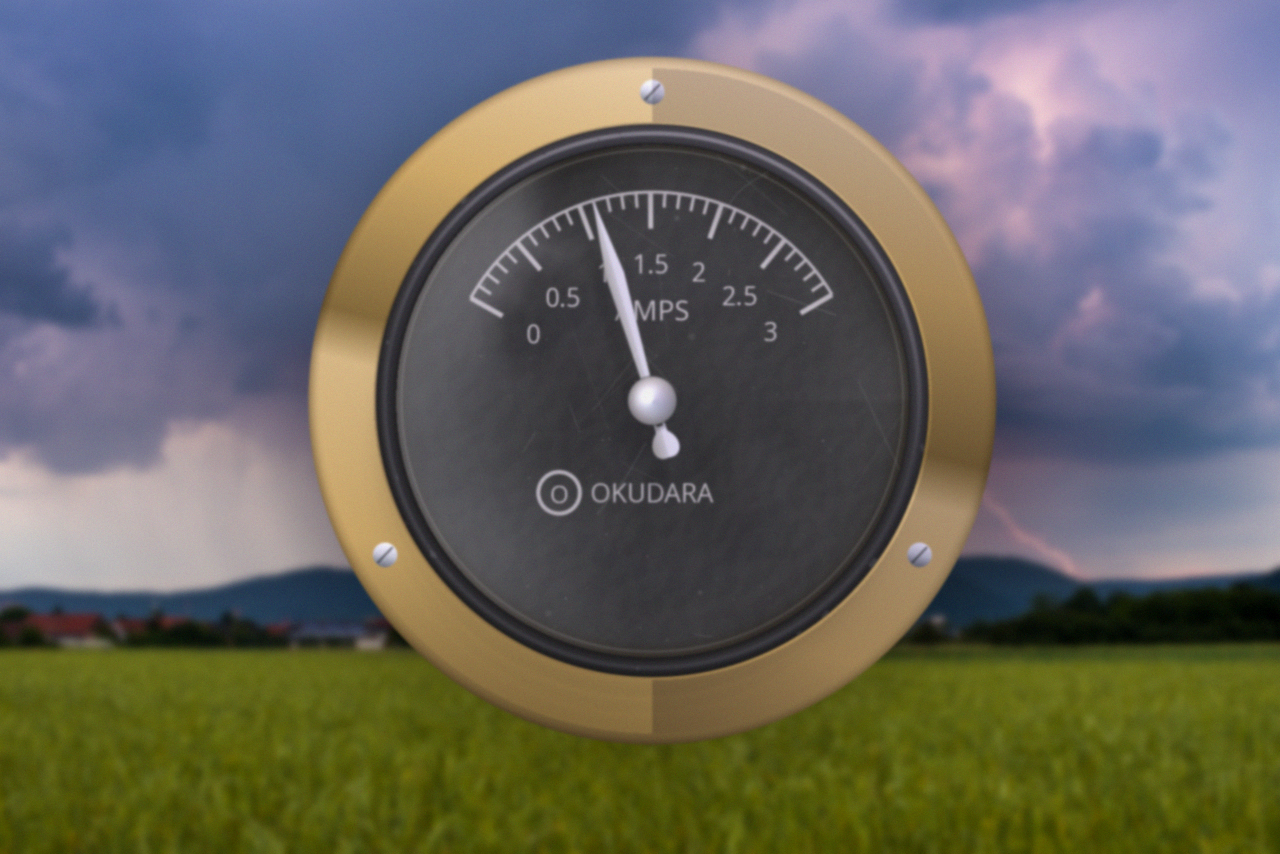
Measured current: 1.1 A
